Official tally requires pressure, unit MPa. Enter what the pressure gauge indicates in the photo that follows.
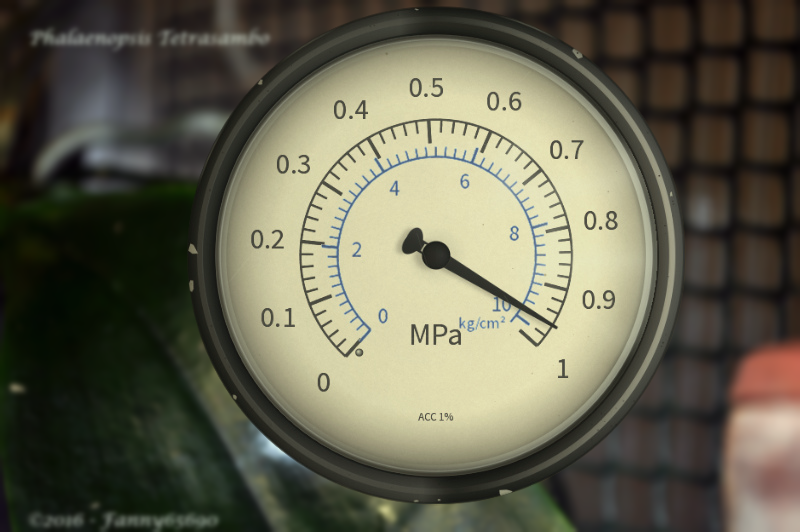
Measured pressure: 0.96 MPa
